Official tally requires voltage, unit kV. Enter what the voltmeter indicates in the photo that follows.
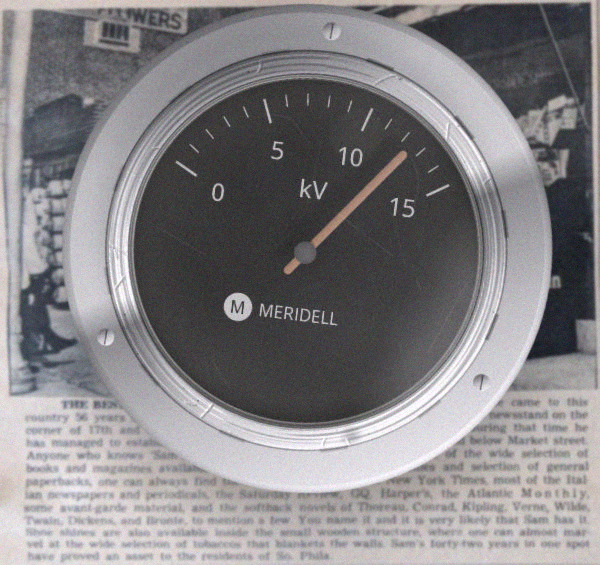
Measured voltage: 12.5 kV
